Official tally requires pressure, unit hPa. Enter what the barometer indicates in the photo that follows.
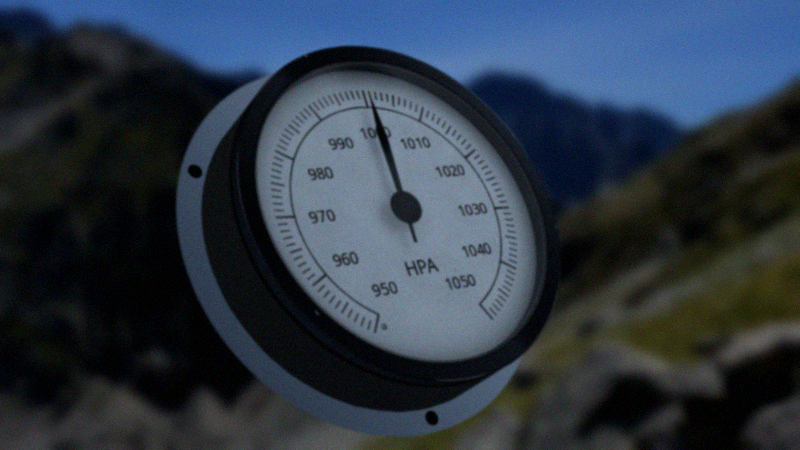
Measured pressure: 1000 hPa
